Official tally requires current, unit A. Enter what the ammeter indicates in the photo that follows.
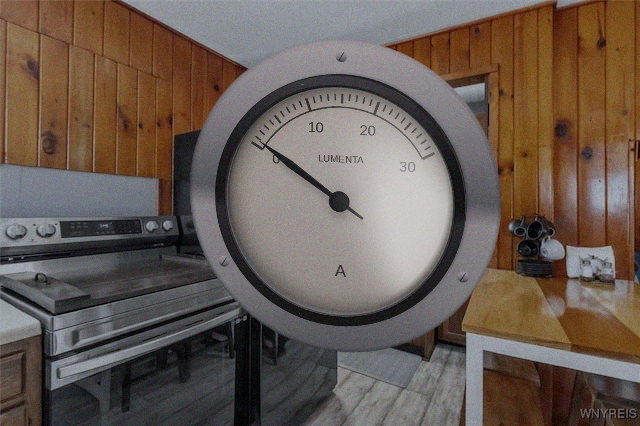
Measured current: 1 A
